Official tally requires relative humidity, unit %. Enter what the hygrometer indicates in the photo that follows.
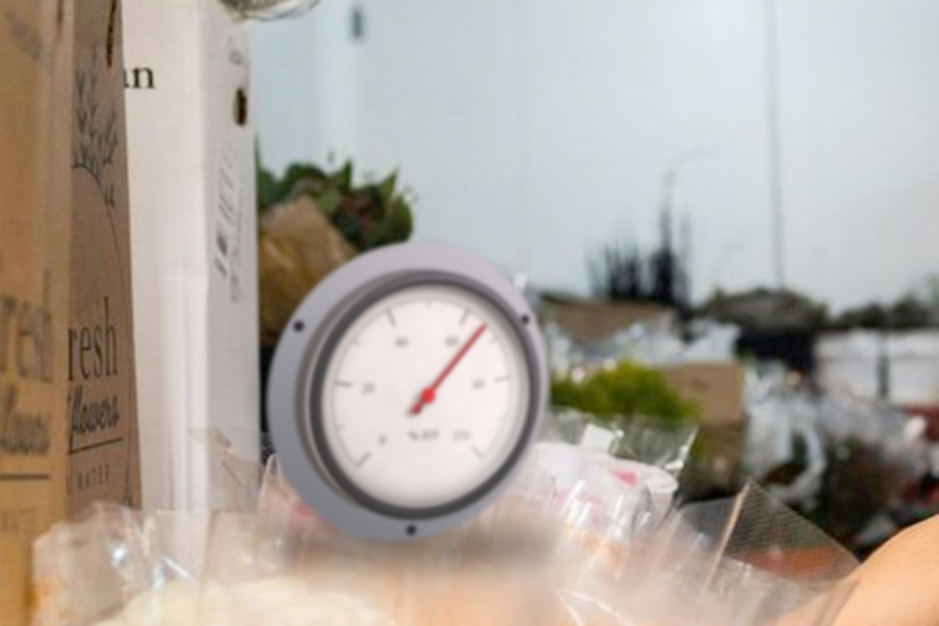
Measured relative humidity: 65 %
